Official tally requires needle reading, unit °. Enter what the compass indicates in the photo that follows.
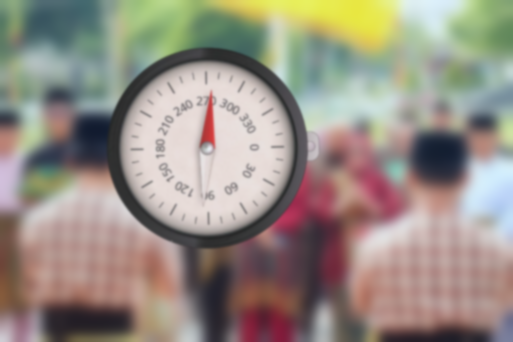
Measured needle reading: 275 °
